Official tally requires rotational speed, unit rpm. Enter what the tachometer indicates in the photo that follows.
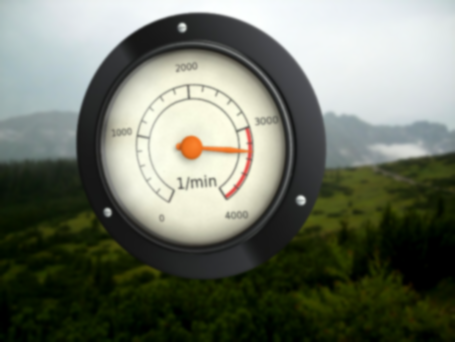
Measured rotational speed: 3300 rpm
